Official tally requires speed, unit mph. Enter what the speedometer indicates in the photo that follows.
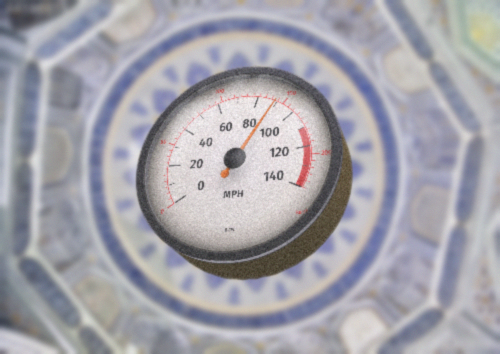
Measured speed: 90 mph
